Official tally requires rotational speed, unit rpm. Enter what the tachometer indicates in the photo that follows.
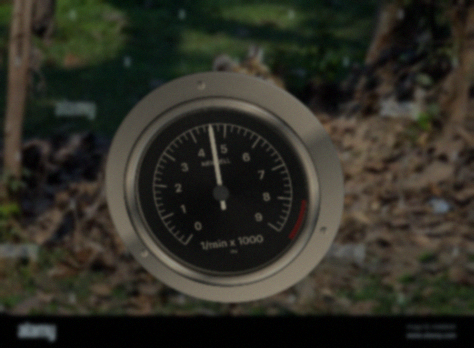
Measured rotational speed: 4600 rpm
